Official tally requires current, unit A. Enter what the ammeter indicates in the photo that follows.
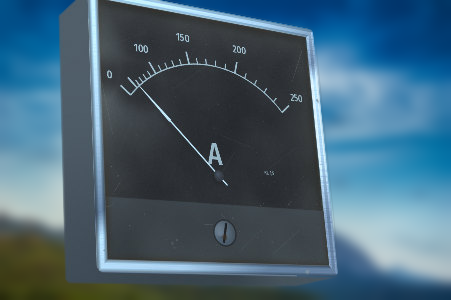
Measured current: 50 A
